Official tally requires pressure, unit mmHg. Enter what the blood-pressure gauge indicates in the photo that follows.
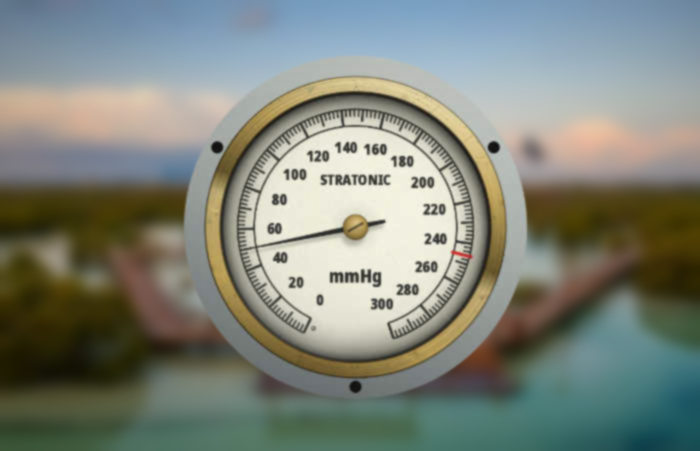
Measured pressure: 50 mmHg
